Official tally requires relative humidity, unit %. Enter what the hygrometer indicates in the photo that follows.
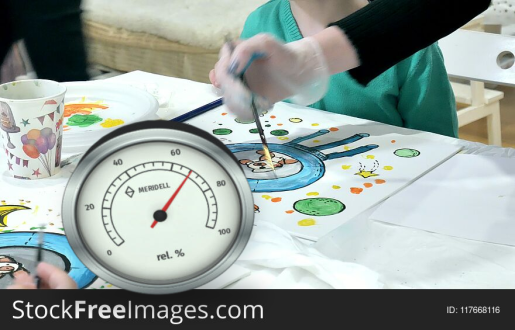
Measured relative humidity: 68 %
